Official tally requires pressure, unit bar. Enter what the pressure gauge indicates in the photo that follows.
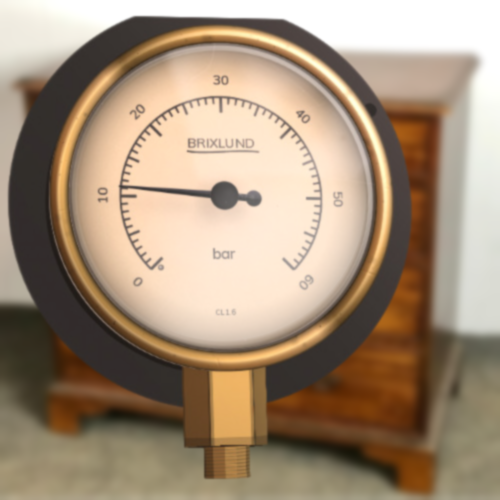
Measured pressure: 11 bar
